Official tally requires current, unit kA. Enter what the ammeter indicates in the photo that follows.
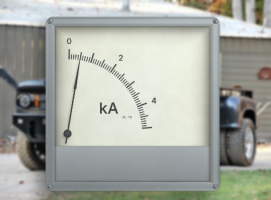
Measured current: 0.5 kA
